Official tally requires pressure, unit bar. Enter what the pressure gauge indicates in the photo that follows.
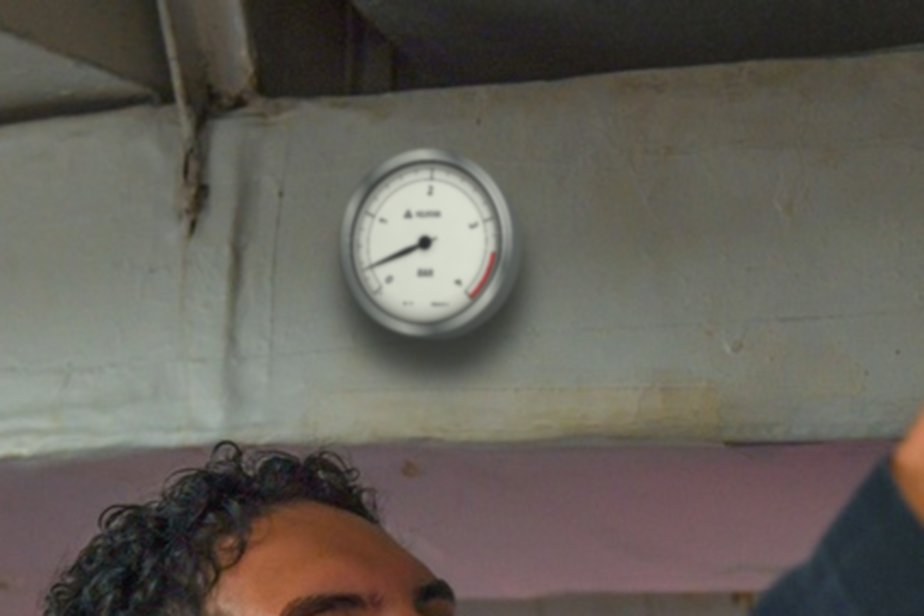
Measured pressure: 0.3 bar
